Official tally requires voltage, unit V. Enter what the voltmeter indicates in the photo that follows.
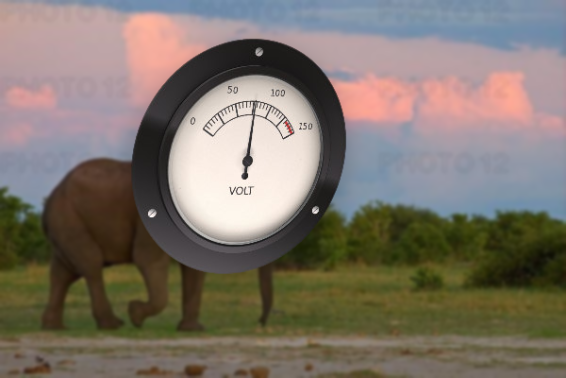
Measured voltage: 75 V
